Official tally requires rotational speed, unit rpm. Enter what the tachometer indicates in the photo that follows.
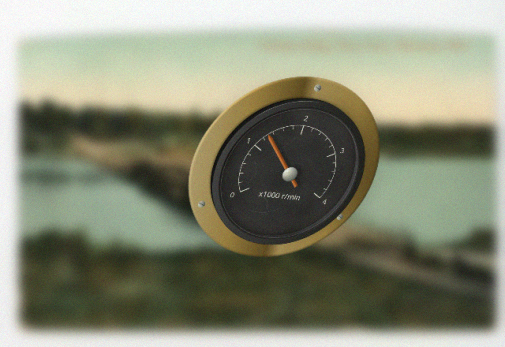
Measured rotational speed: 1300 rpm
